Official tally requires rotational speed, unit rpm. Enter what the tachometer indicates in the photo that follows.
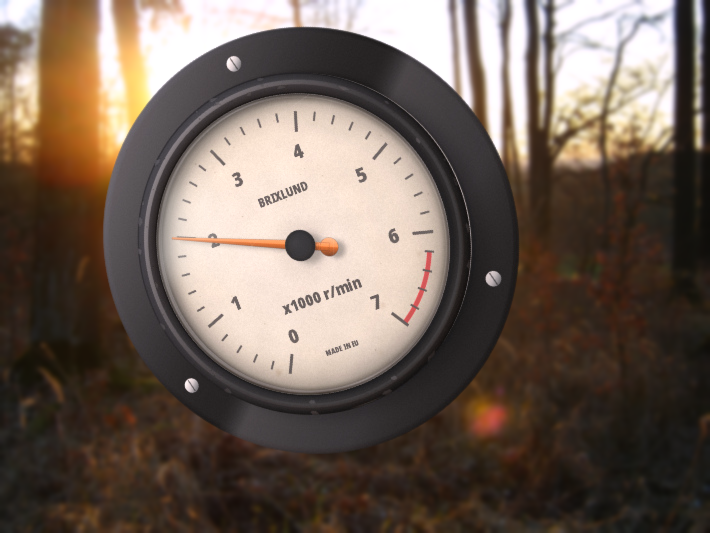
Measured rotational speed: 2000 rpm
